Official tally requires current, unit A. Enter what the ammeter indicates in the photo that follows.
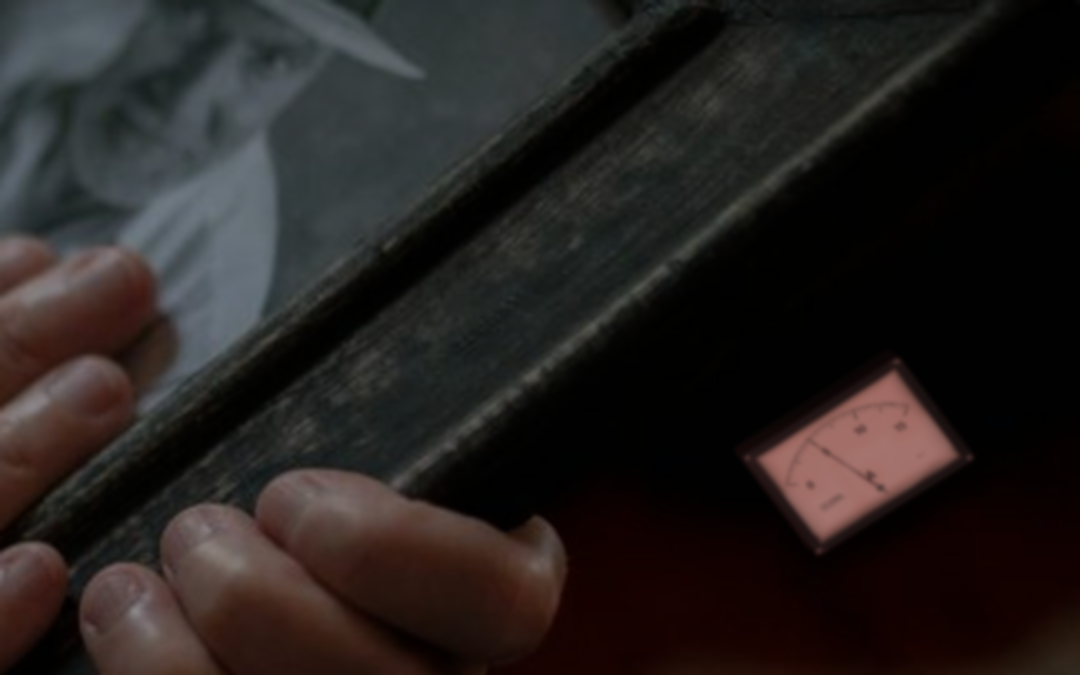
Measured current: 5 A
